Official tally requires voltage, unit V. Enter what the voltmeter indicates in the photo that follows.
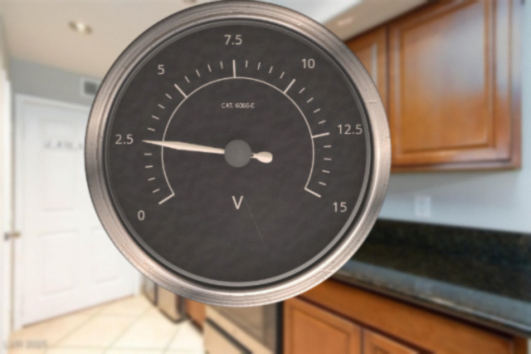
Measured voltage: 2.5 V
